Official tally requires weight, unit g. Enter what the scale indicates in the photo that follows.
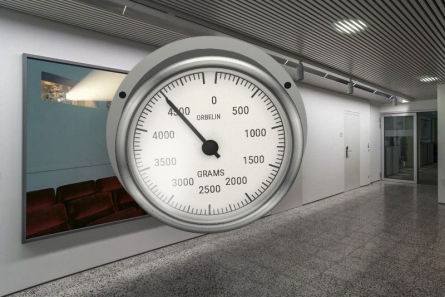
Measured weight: 4500 g
